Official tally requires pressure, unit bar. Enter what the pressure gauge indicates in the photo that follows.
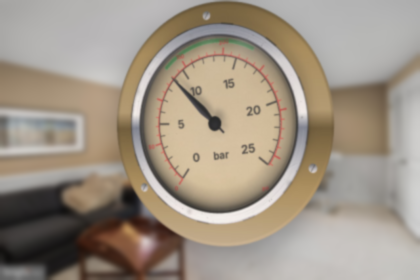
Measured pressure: 9 bar
